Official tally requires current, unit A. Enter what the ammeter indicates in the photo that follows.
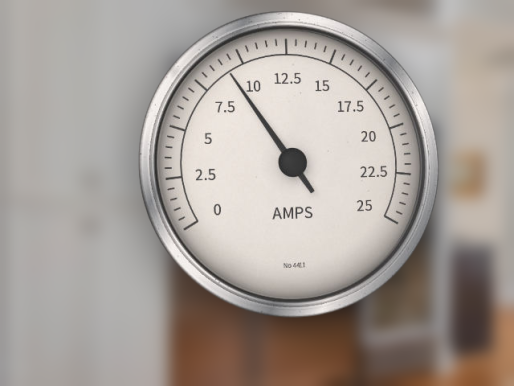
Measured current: 9 A
